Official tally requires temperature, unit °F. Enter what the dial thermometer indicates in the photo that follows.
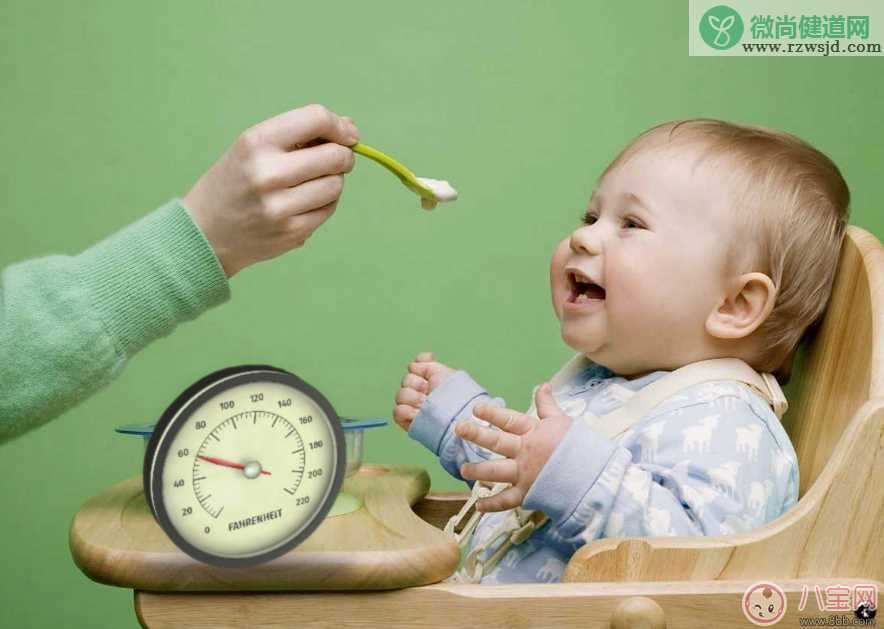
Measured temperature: 60 °F
